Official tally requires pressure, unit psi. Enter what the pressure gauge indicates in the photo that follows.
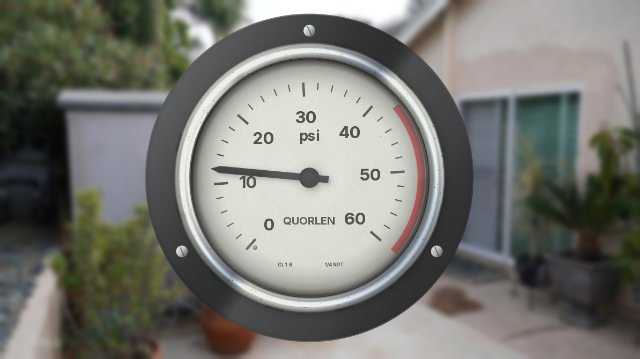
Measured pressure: 12 psi
